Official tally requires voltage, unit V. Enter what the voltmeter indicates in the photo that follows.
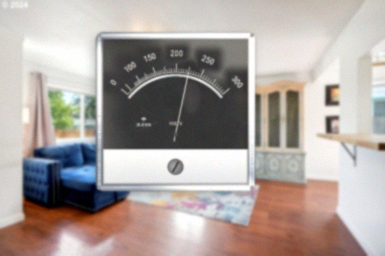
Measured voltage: 225 V
